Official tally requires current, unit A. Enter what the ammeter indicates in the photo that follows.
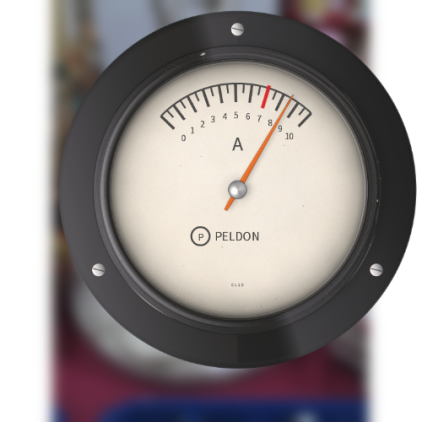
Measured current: 8.5 A
